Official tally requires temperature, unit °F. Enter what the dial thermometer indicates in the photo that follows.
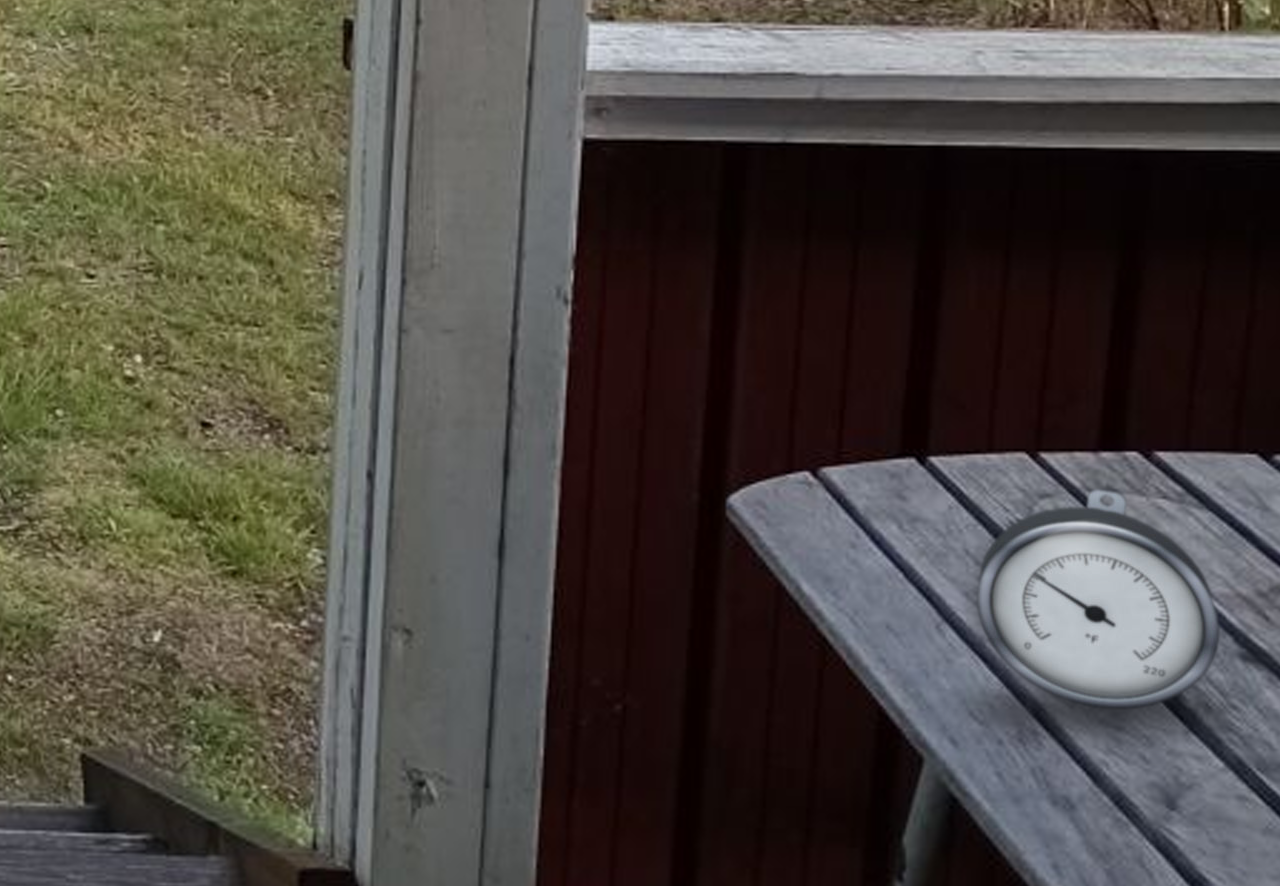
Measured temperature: 60 °F
